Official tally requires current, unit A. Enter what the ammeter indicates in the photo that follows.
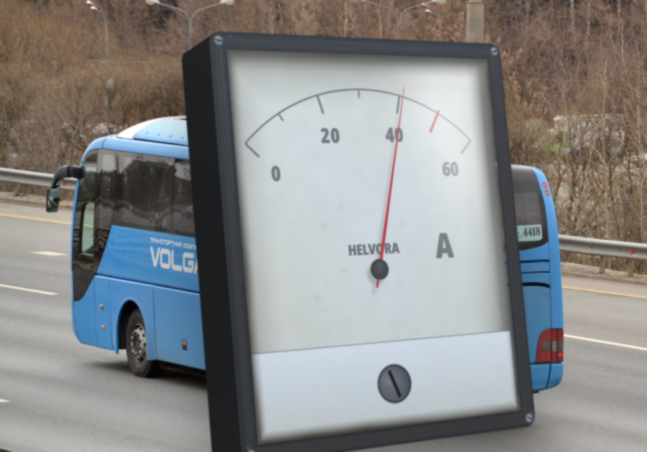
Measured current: 40 A
